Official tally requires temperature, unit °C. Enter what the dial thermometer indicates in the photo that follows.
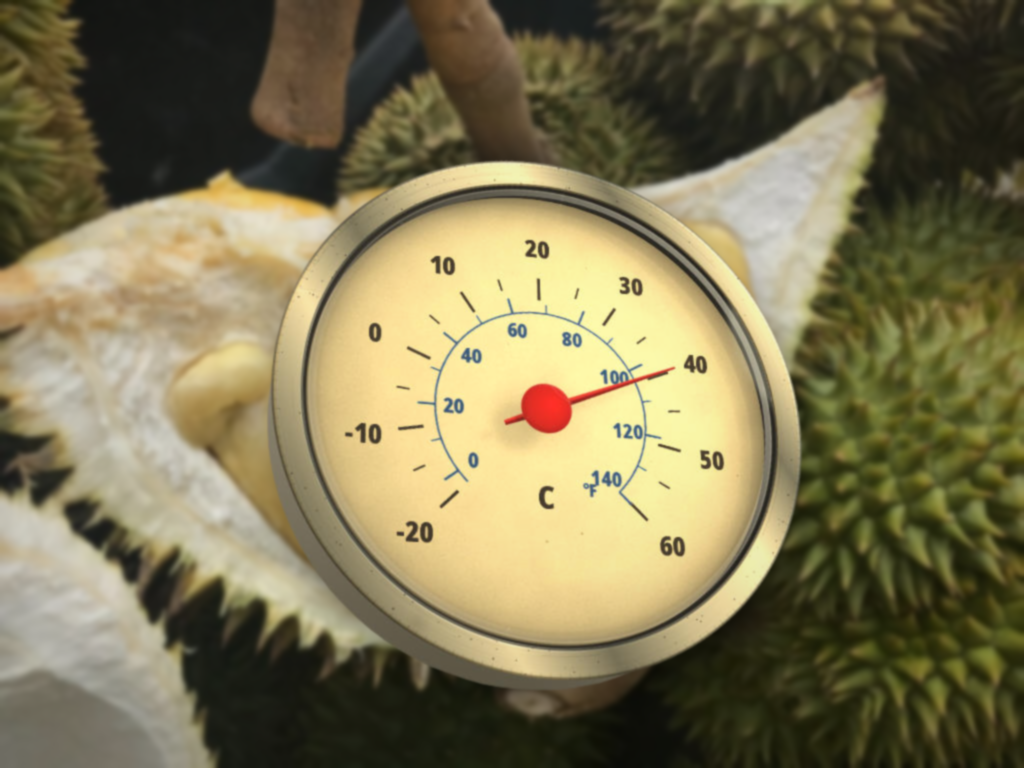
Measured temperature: 40 °C
